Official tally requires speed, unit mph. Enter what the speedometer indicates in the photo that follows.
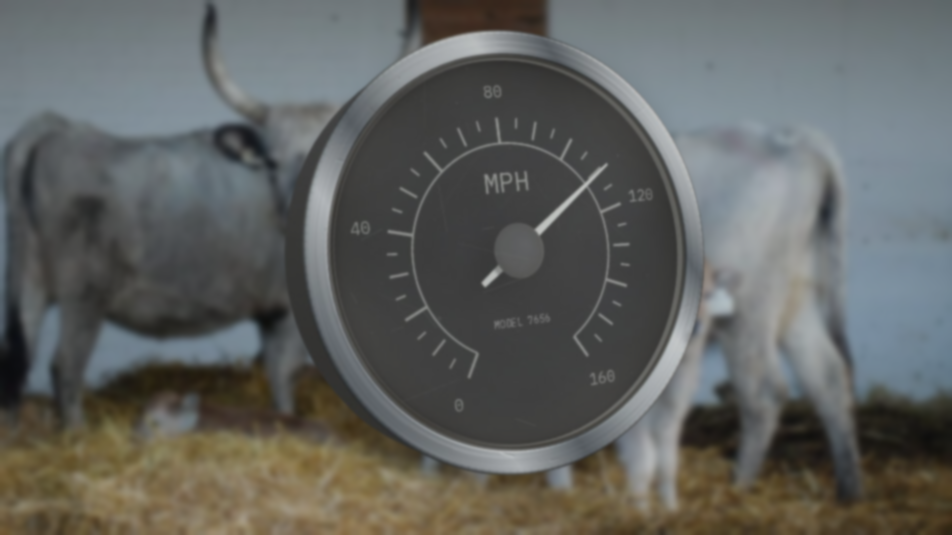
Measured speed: 110 mph
